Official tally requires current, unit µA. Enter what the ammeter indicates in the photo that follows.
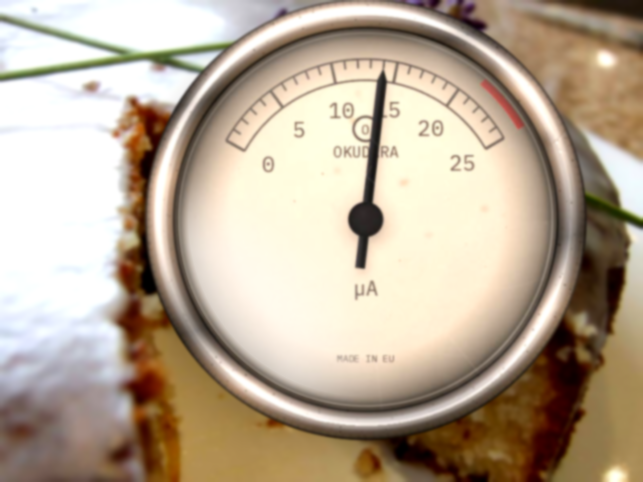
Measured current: 14 µA
